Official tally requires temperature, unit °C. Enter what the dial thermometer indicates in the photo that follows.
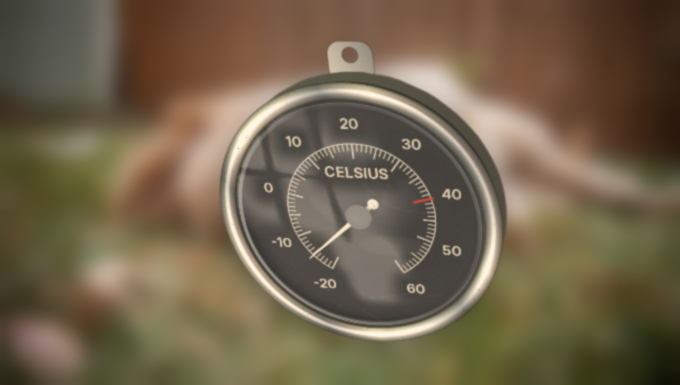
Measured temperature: -15 °C
